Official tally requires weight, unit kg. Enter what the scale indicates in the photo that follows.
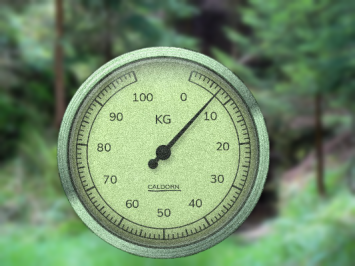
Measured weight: 7 kg
